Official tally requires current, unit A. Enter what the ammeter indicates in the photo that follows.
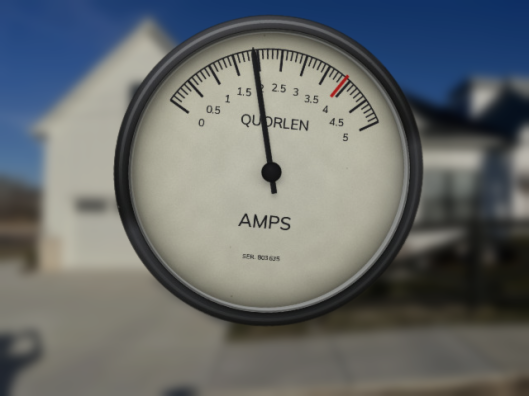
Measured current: 1.9 A
